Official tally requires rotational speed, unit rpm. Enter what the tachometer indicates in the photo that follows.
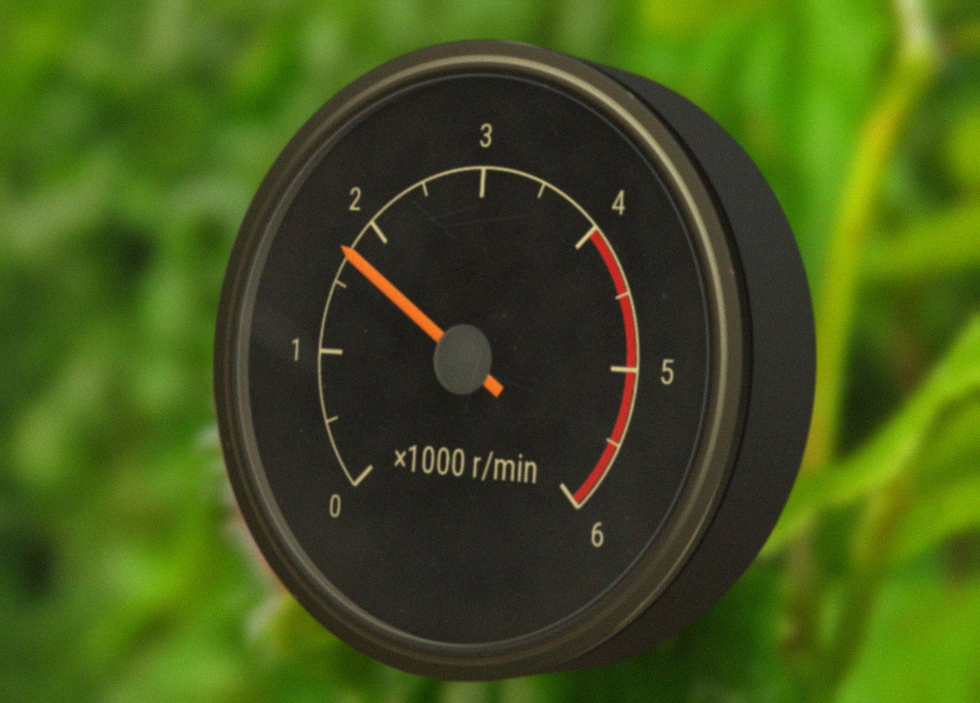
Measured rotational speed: 1750 rpm
